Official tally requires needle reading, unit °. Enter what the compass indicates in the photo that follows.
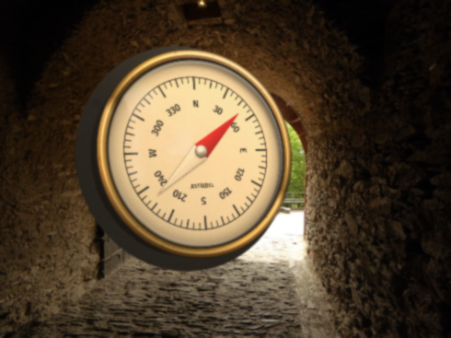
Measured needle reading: 50 °
